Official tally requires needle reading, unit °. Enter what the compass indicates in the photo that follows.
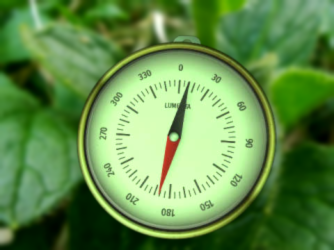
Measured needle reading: 190 °
